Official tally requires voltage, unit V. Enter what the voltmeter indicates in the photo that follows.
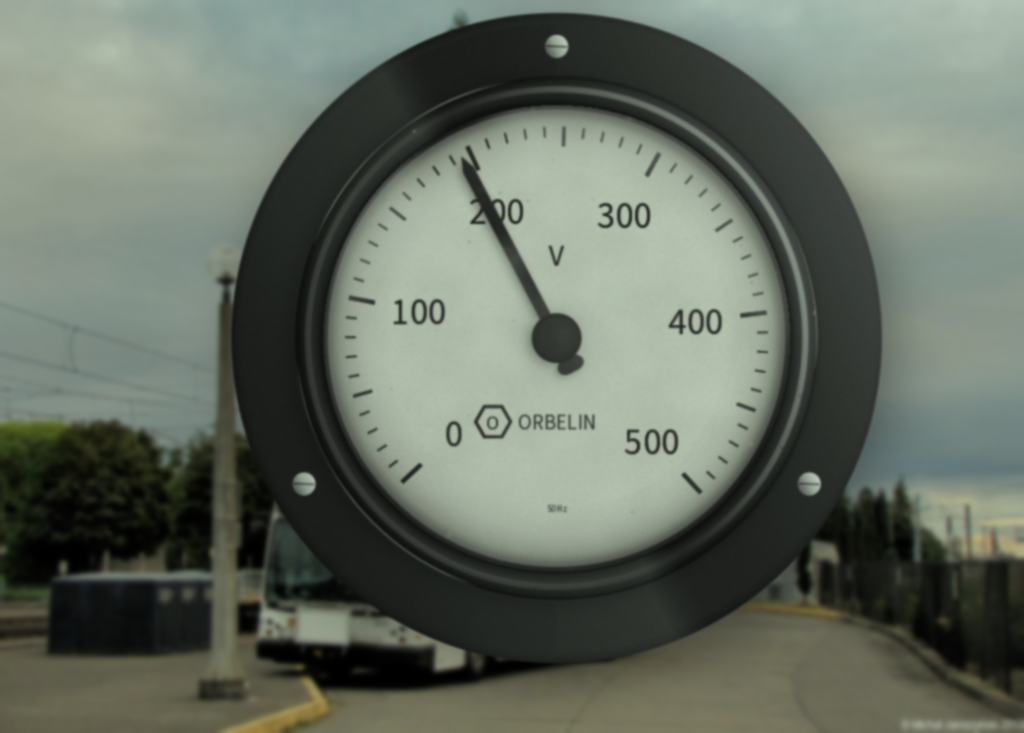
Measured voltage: 195 V
